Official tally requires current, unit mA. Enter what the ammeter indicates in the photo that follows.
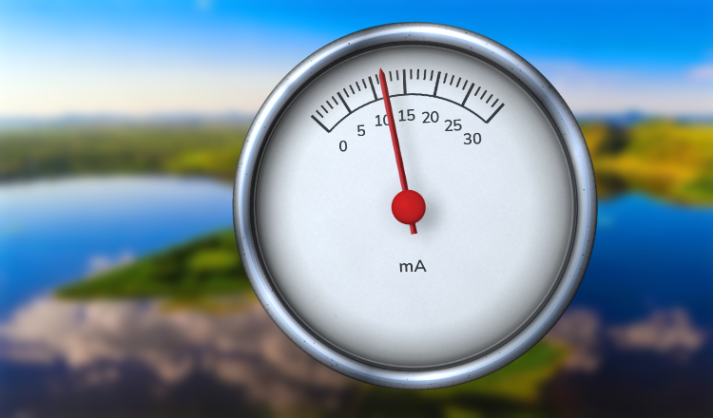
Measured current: 12 mA
